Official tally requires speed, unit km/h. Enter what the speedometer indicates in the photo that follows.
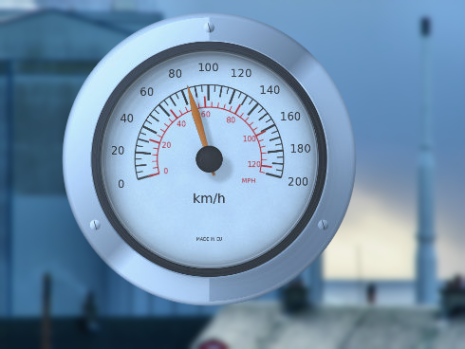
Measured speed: 85 km/h
